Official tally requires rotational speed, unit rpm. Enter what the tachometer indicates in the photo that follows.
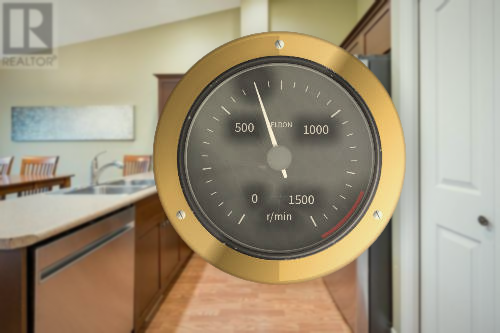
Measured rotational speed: 650 rpm
